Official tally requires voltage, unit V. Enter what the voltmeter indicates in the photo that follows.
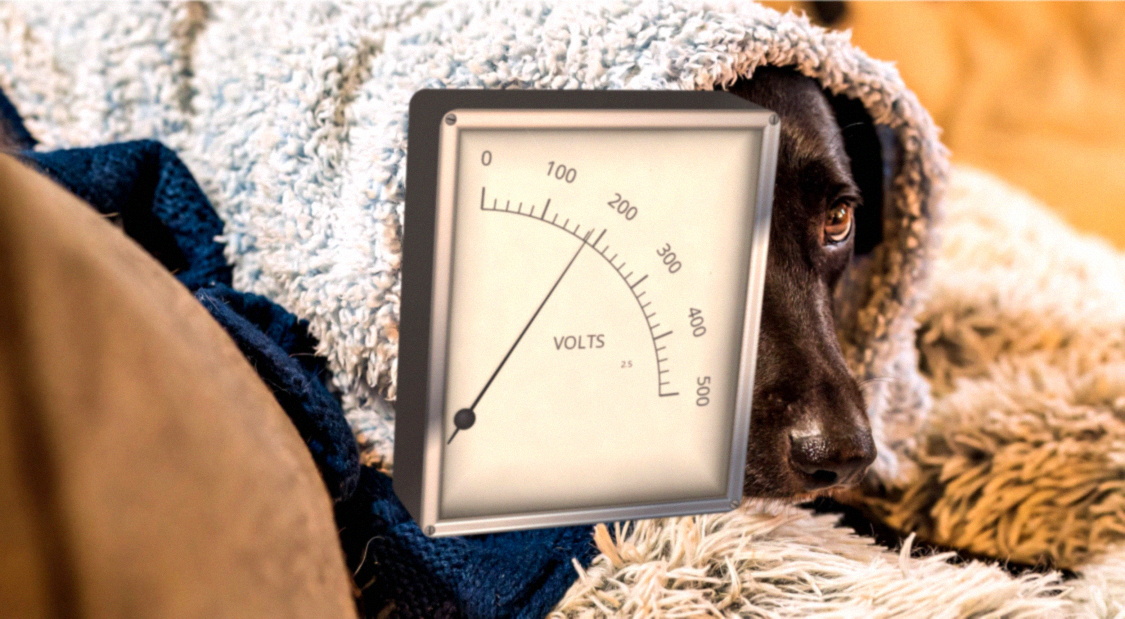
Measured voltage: 180 V
